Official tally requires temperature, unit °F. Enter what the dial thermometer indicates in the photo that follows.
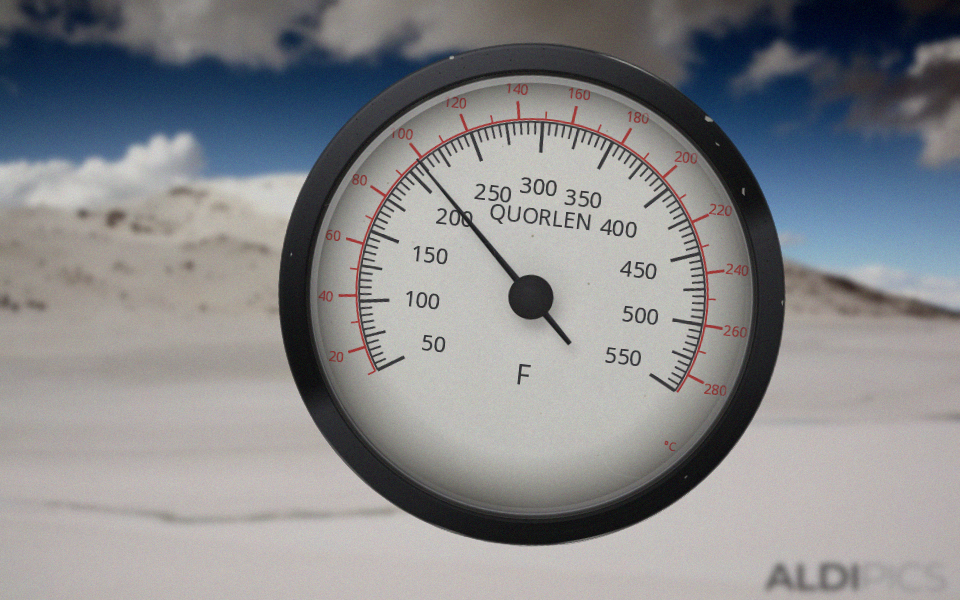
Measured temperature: 210 °F
